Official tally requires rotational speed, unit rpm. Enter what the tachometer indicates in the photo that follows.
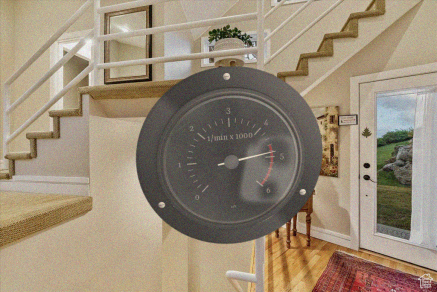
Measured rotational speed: 4800 rpm
